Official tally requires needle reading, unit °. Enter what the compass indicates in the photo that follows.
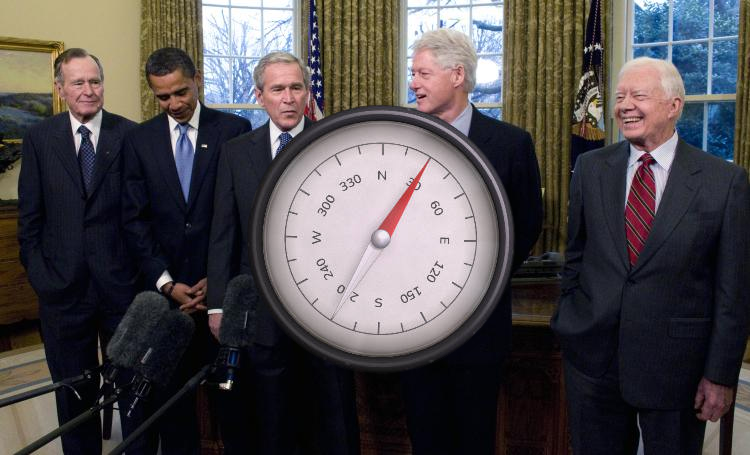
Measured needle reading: 30 °
